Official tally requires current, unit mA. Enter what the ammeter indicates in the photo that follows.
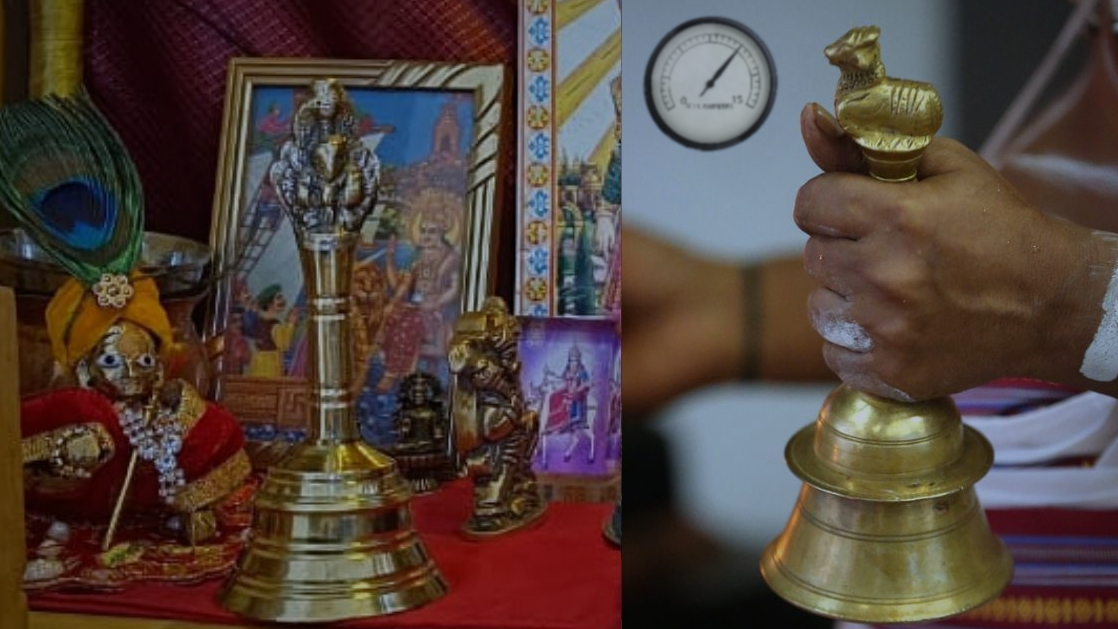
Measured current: 10 mA
